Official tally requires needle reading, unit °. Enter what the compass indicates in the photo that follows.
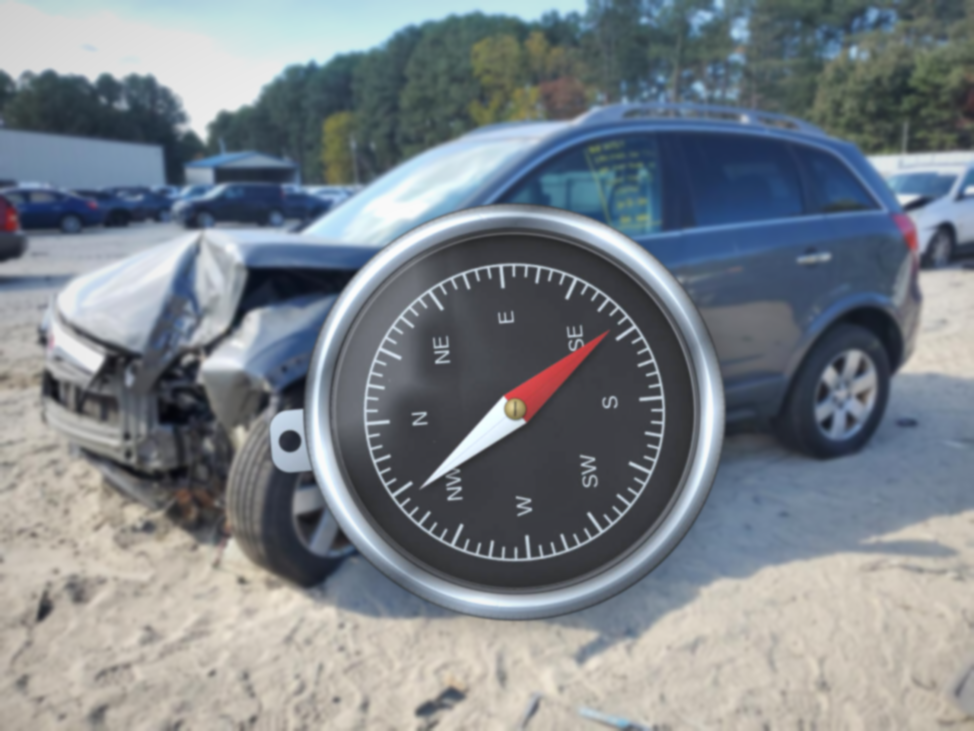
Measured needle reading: 145 °
